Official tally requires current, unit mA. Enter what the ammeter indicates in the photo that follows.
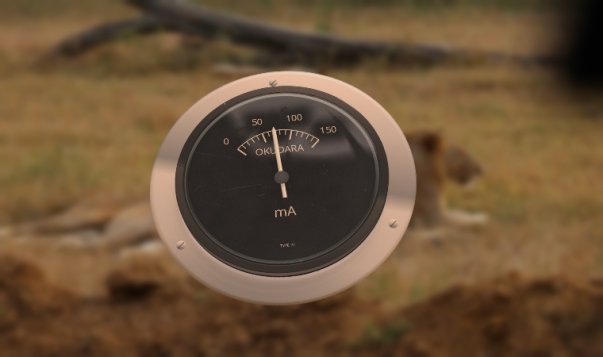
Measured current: 70 mA
